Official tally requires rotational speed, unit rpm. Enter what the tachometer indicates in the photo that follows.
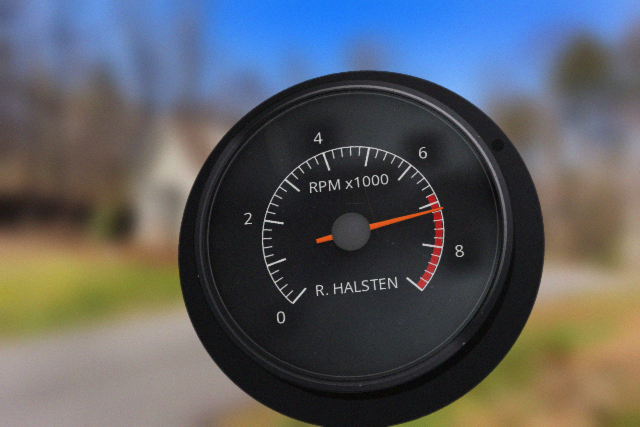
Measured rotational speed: 7200 rpm
